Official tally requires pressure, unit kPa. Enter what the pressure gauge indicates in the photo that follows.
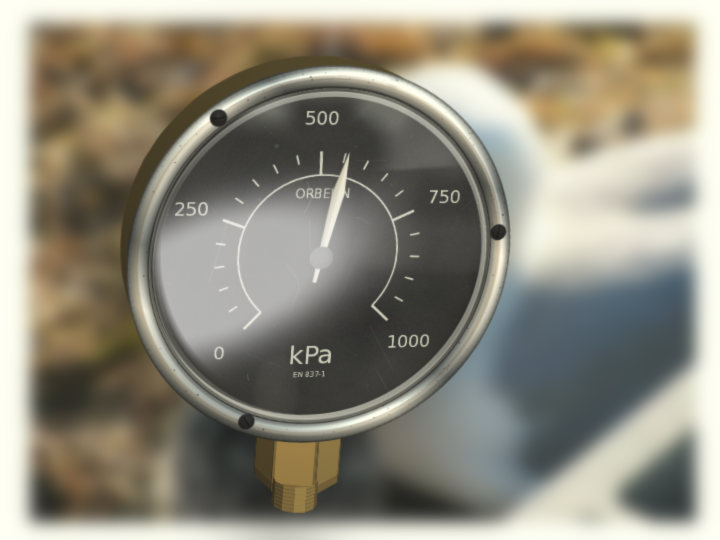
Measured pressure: 550 kPa
